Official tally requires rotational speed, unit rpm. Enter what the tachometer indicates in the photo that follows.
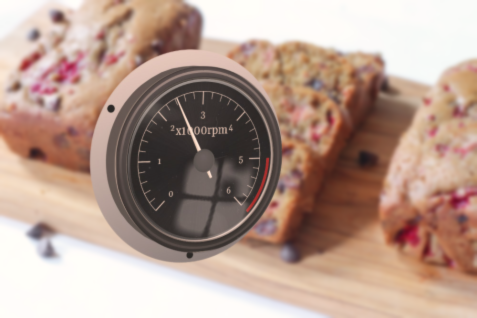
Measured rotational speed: 2400 rpm
